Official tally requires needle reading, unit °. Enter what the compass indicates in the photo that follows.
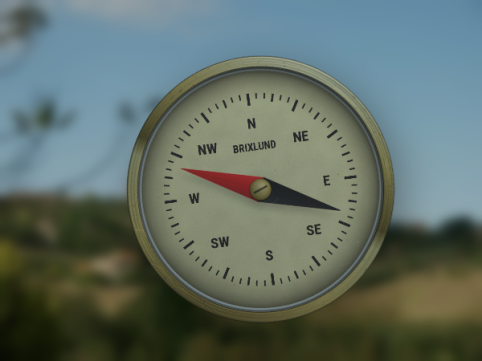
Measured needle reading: 292.5 °
